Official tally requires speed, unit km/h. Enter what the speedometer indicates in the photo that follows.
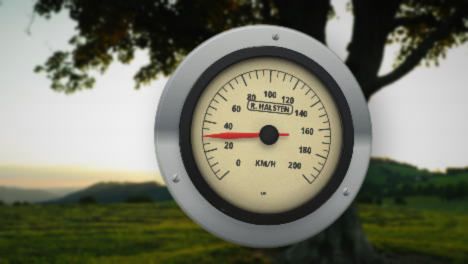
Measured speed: 30 km/h
